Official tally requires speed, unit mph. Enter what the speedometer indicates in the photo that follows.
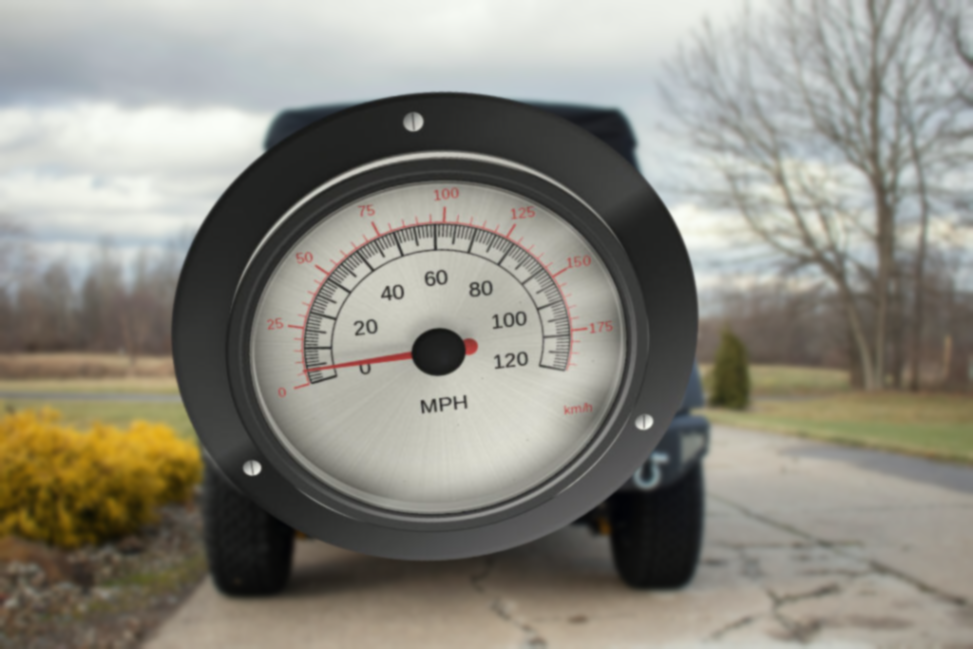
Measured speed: 5 mph
